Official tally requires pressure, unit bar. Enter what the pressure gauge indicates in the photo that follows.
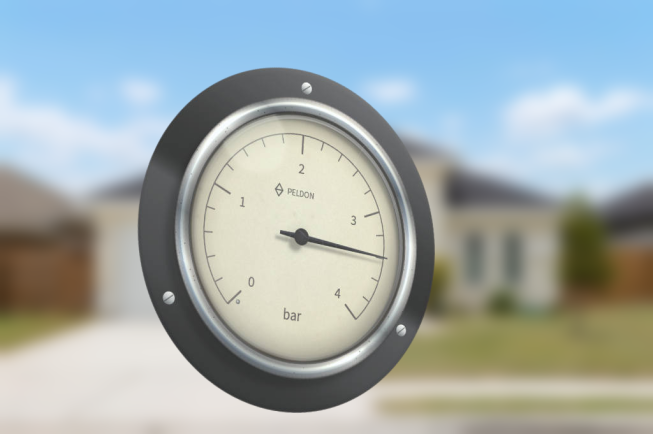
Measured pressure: 3.4 bar
